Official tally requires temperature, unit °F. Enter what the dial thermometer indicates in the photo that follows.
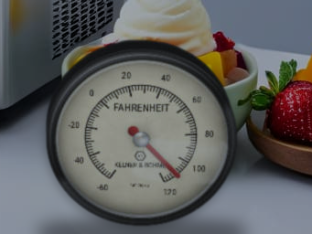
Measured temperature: 110 °F
